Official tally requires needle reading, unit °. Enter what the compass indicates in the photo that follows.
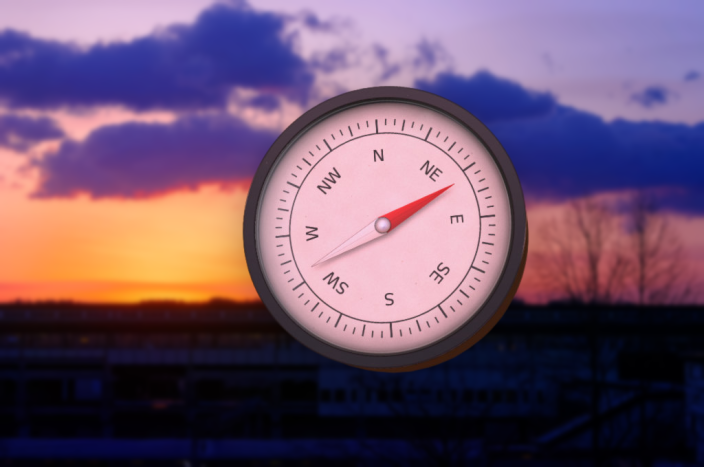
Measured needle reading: 65 °
